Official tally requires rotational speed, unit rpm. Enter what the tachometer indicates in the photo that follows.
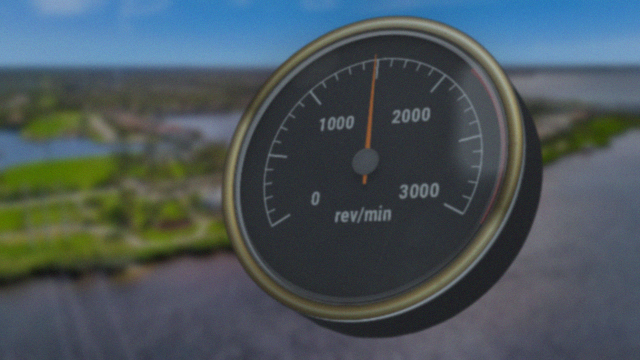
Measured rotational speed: 1500 rpm
